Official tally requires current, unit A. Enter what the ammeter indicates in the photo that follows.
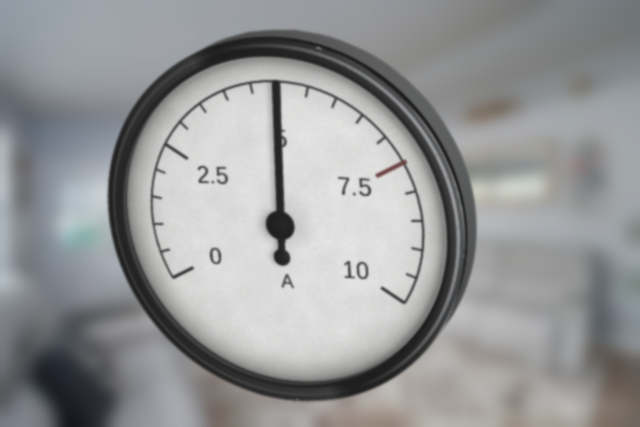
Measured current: 5 A
